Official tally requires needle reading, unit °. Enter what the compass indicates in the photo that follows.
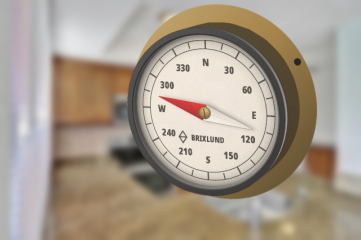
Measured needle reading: 285 °
